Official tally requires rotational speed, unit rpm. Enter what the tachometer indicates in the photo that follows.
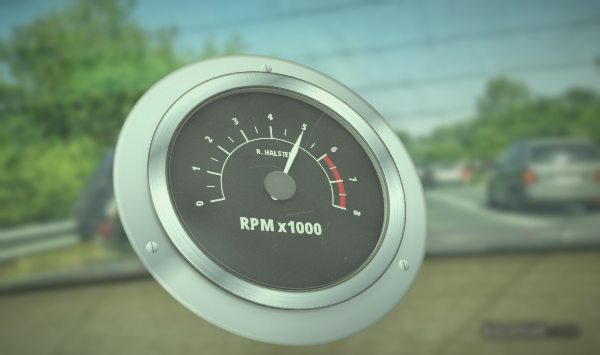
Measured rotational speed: 5000 rpm
